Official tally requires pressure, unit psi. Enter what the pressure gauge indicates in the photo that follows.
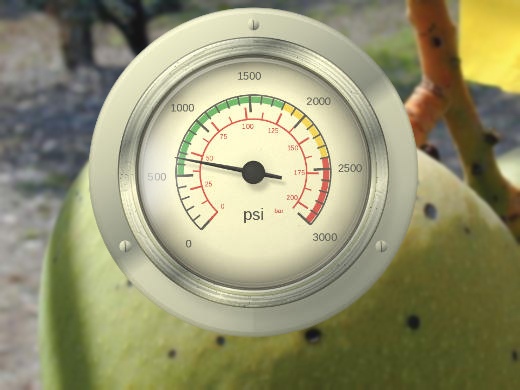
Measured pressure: 650 psi
